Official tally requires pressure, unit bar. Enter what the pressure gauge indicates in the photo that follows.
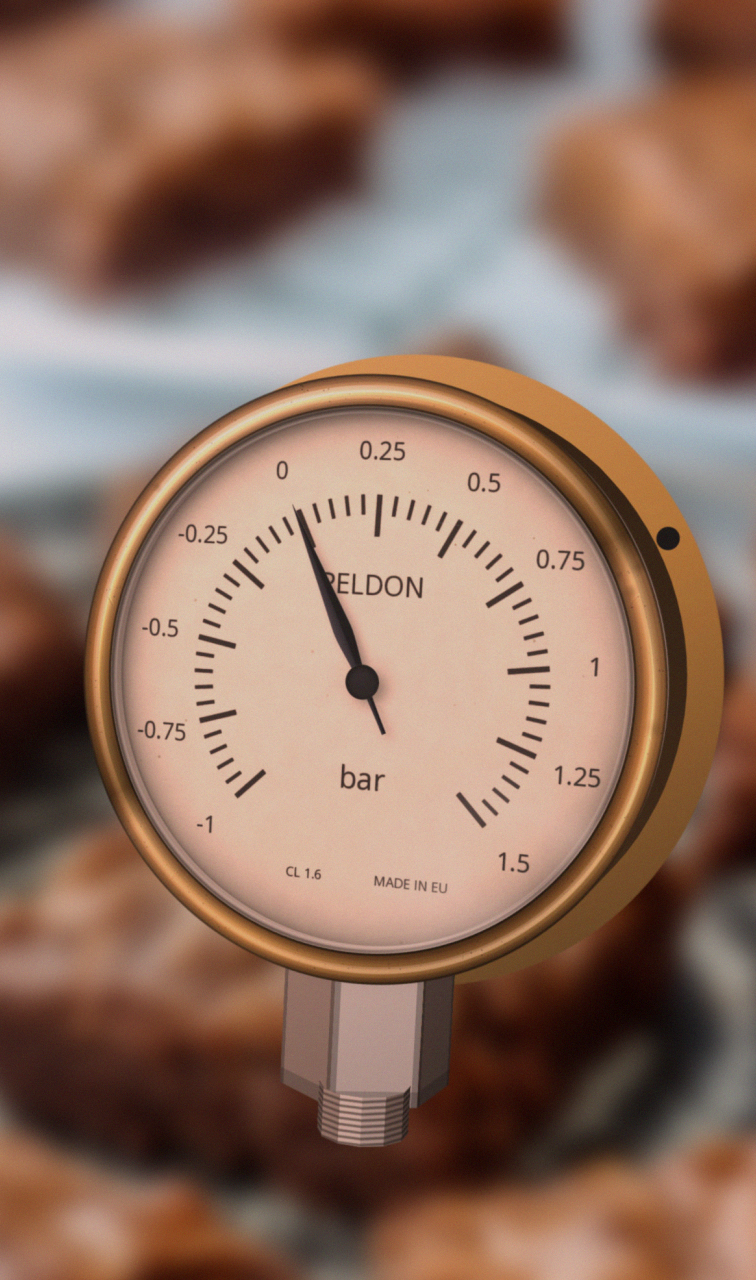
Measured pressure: 0 bar
